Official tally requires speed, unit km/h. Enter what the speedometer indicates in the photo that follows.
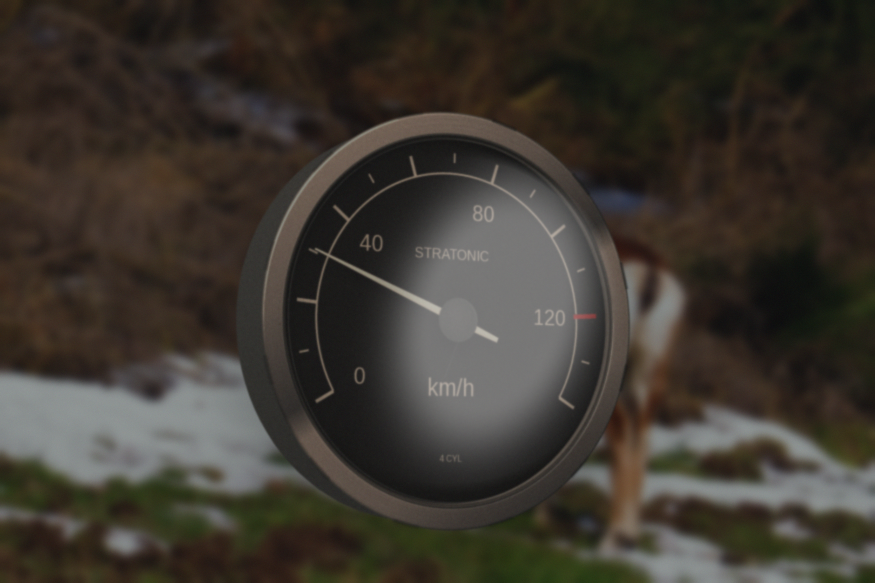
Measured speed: 30 km/h
